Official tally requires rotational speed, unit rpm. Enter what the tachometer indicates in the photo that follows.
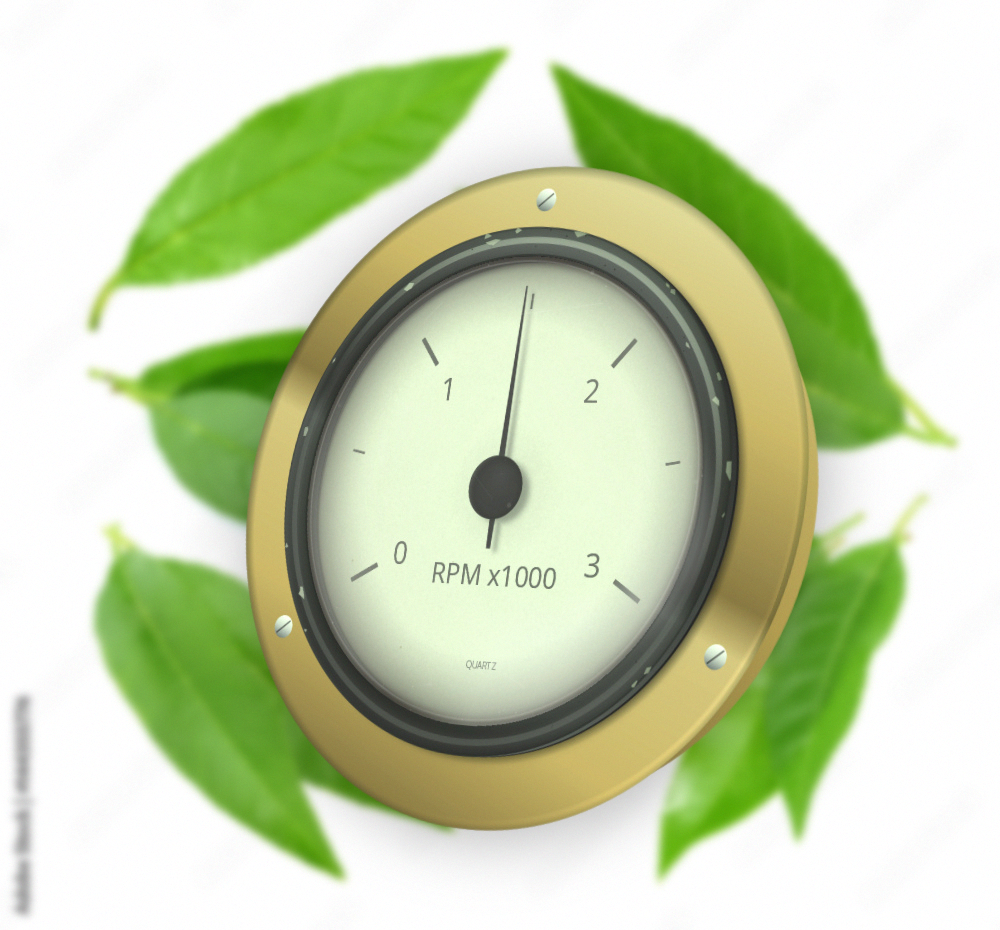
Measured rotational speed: 1500 rpm
